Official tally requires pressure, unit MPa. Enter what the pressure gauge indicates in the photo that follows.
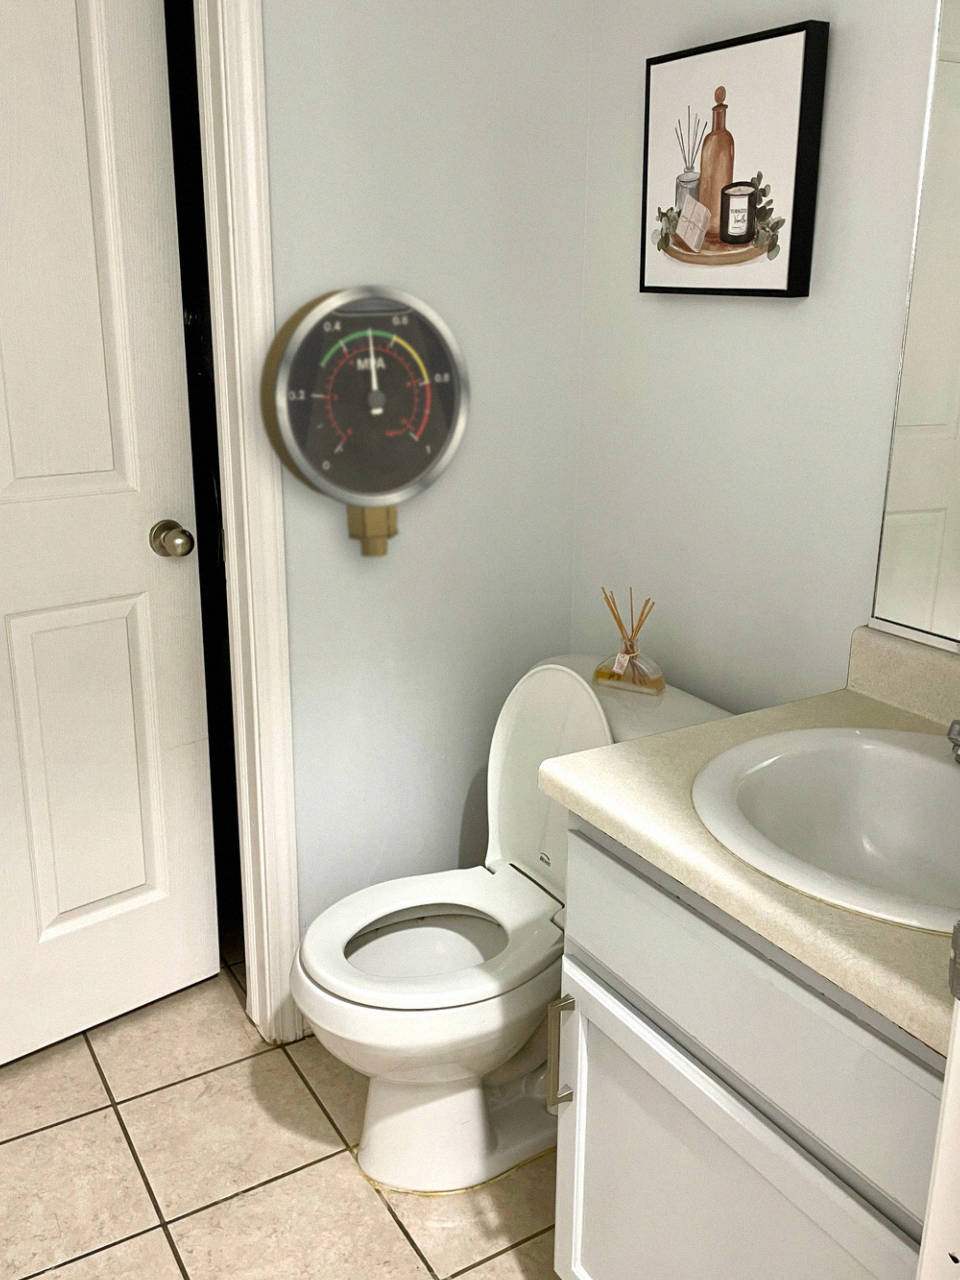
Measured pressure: 0.5 MPa
